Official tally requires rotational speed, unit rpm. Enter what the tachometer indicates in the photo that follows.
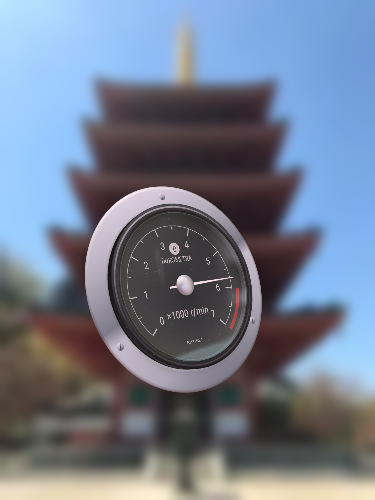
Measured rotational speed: 5750 rpm
